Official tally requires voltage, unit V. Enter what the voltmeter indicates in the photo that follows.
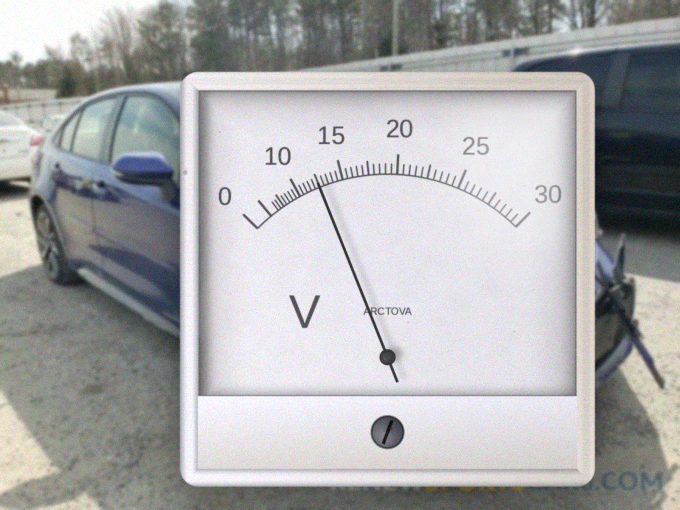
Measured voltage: 12.5 V
